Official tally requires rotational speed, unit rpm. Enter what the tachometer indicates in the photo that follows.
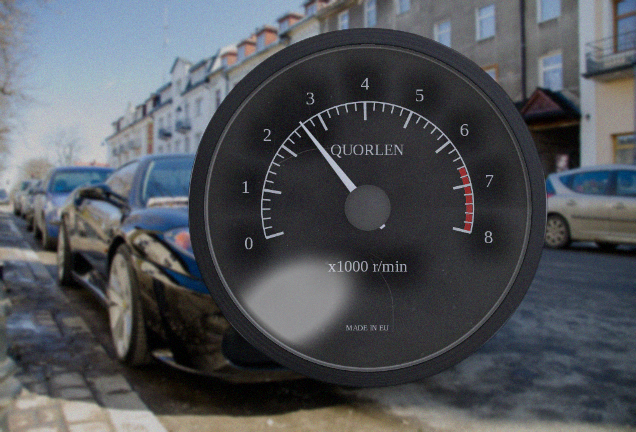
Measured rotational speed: 2600 rpm
